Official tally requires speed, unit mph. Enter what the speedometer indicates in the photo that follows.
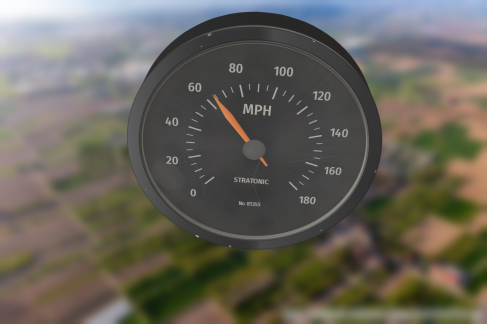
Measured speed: 65 mph
